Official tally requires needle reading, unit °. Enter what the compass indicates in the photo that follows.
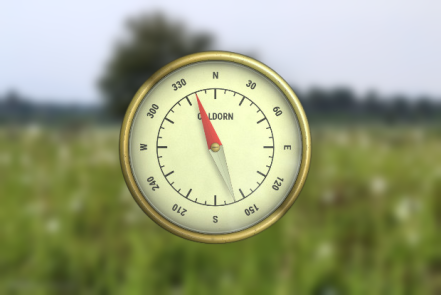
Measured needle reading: 340 °
